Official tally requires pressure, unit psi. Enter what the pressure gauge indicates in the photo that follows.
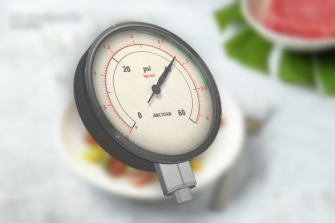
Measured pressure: 40 psi
